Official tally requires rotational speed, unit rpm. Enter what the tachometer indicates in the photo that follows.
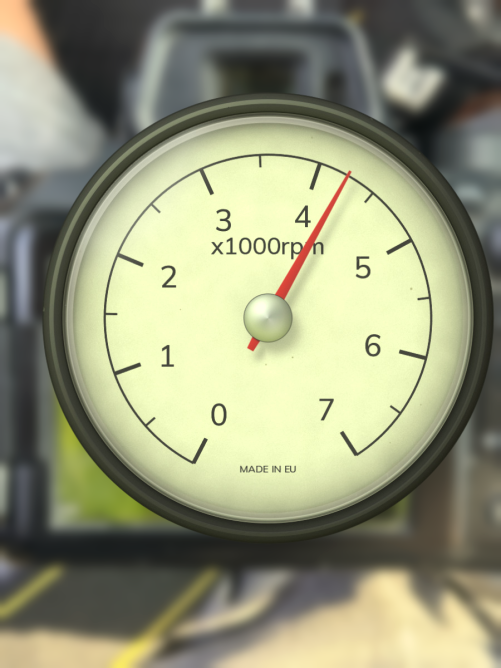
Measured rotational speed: 4250 rpm
